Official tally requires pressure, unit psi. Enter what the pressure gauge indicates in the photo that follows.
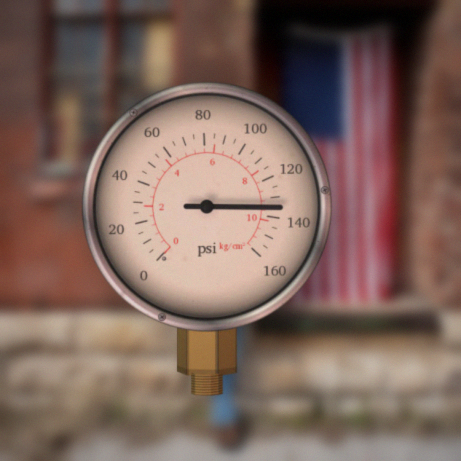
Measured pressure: 135 psi
